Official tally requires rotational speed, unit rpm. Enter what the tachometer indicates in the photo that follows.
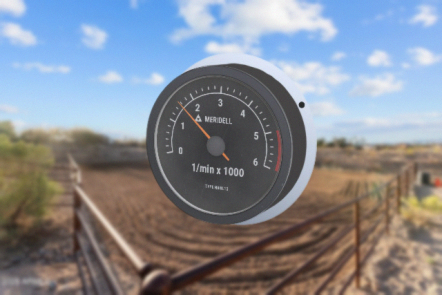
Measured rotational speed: 1600 rpm
